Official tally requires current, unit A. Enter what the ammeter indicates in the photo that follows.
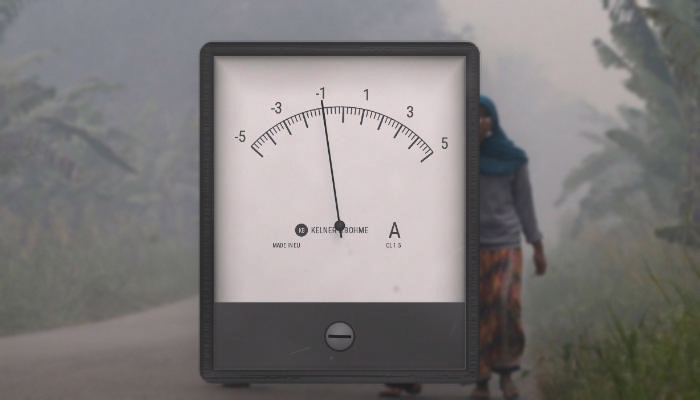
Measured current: -1 A
